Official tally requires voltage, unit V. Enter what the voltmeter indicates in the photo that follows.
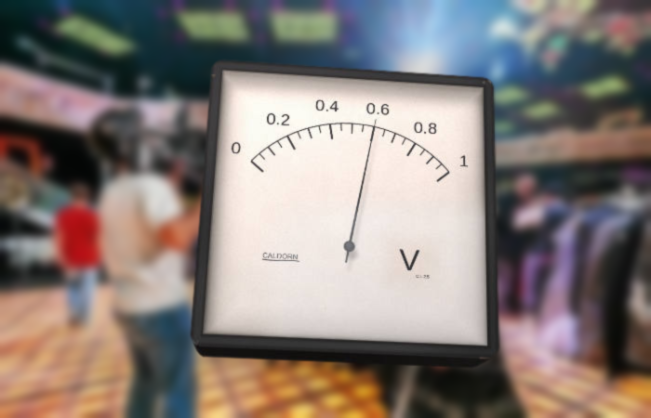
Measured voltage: 0.6 V
